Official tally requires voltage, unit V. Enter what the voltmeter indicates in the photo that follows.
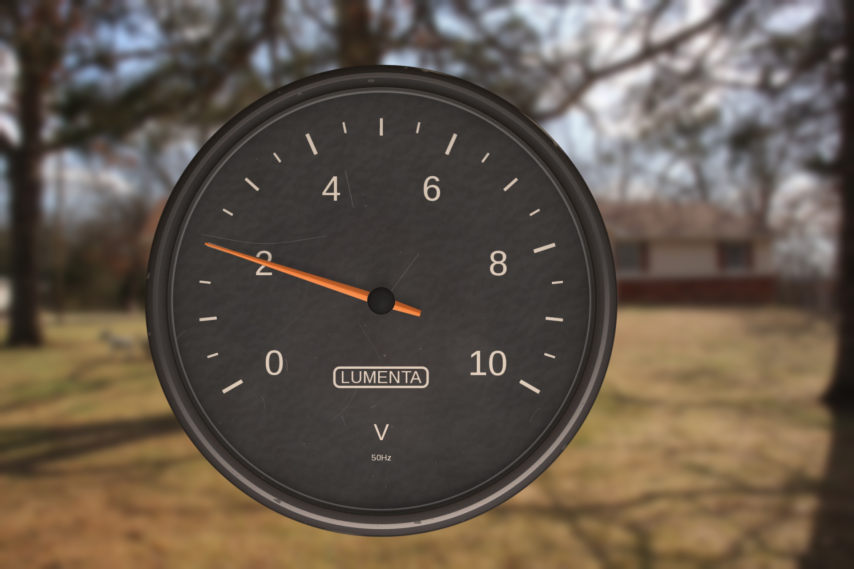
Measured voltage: 2 V
